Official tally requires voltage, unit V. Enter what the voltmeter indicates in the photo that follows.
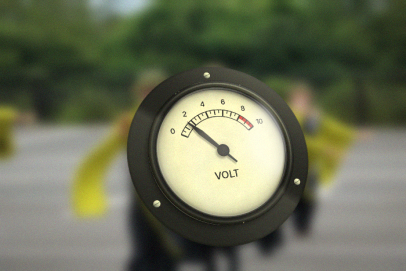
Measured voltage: 1.5 V
